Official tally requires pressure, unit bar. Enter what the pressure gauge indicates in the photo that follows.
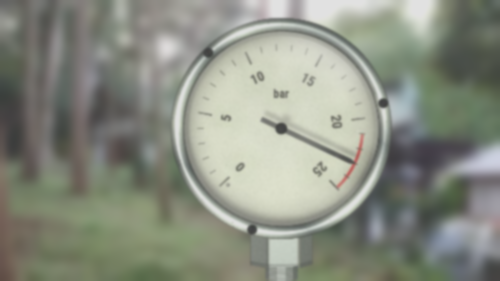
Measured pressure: 23 bar
